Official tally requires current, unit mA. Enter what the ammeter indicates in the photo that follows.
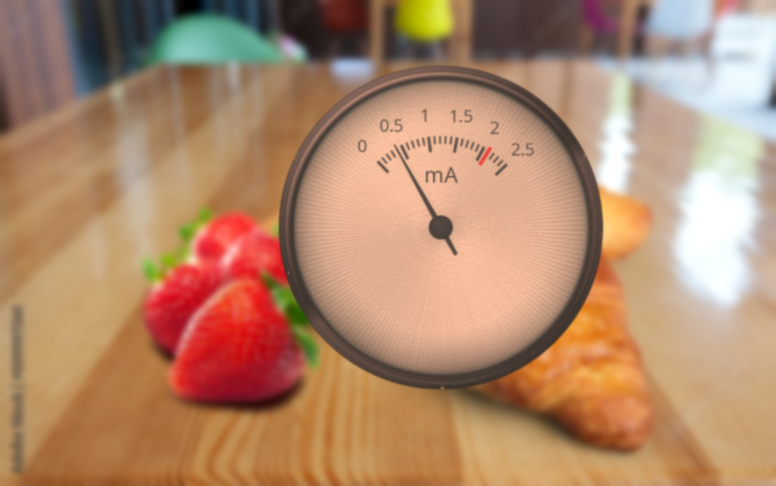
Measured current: 0.4 mA
